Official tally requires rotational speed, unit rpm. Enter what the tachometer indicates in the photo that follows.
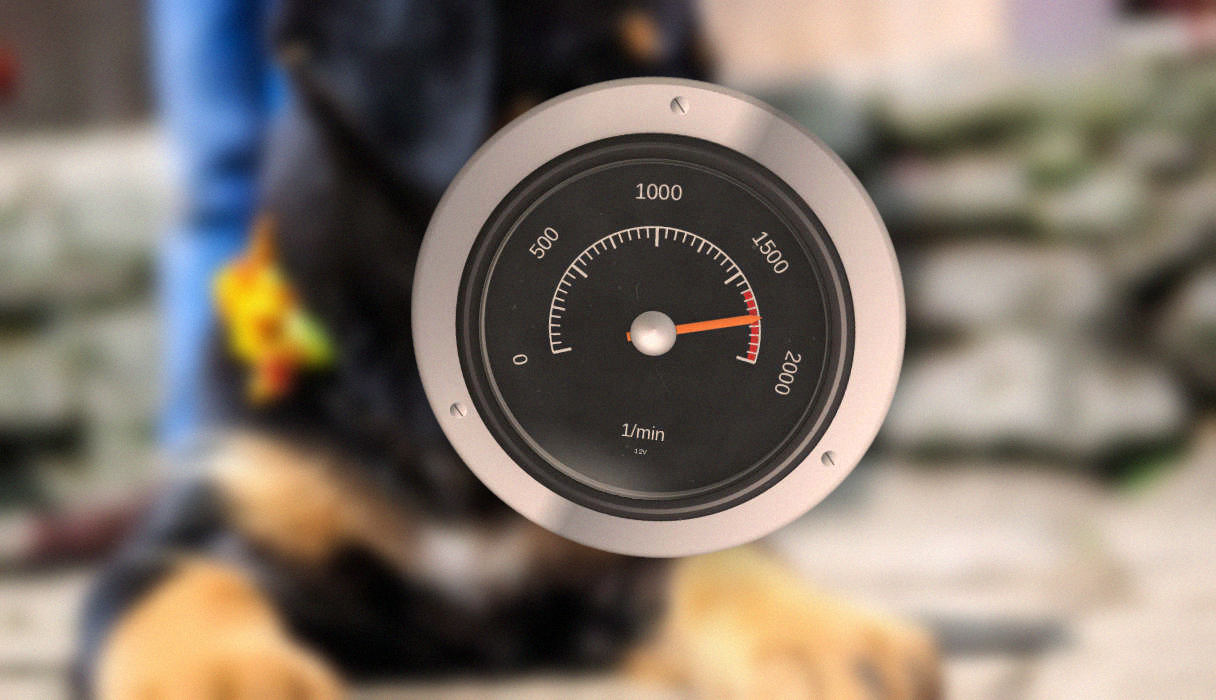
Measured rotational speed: 1750 rpm
